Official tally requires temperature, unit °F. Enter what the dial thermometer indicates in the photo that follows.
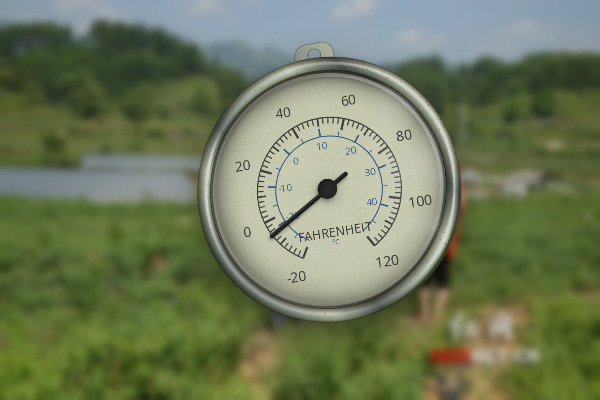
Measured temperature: -6 °F
